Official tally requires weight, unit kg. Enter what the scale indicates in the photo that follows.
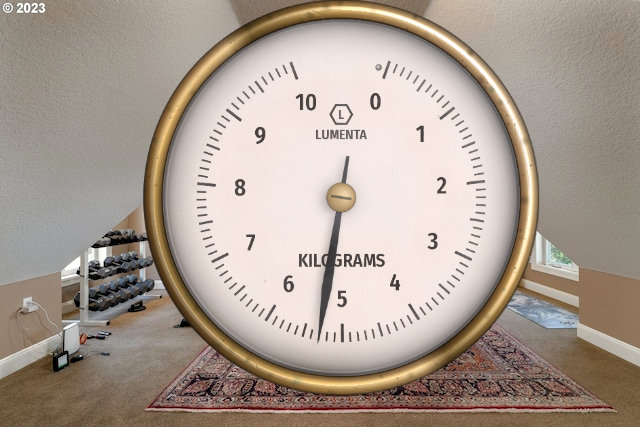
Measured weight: 5.3 kg
